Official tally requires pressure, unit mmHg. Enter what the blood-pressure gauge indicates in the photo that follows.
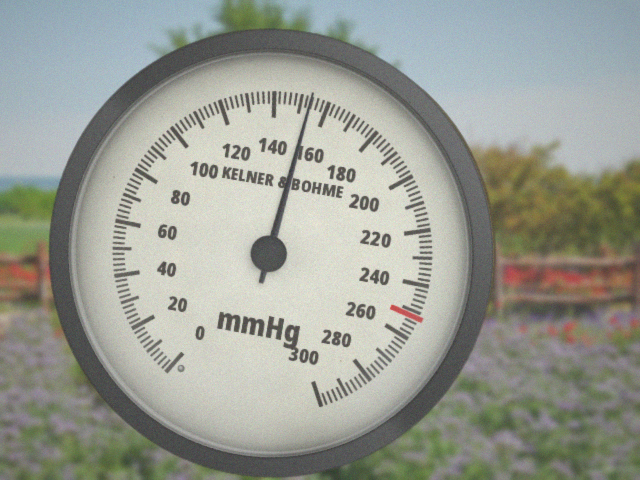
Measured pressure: 154 mmHg
